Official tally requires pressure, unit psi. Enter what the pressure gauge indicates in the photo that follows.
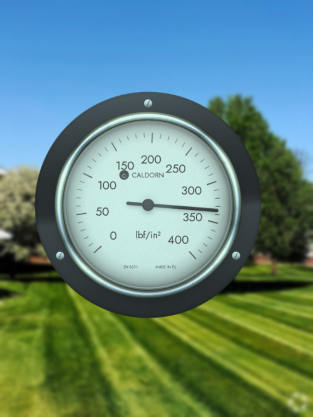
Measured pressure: 335 psi
